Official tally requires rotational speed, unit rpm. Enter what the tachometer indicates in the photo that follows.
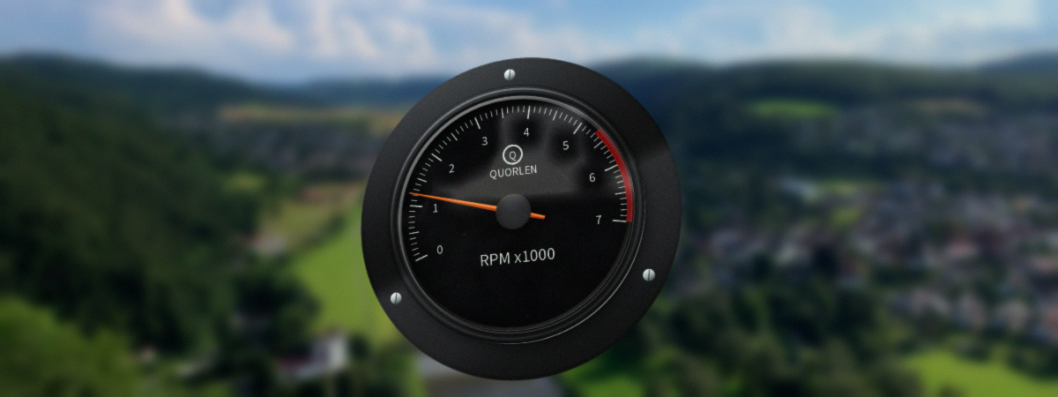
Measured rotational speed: 1200 rpm
